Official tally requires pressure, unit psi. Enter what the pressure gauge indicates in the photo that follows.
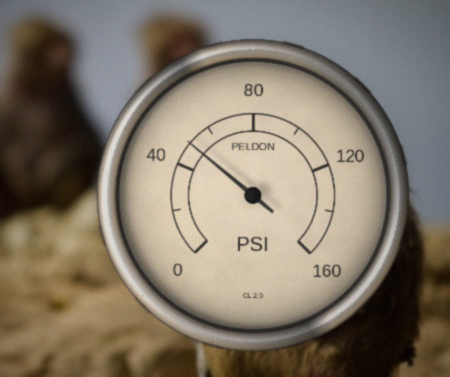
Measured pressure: 50 psi
